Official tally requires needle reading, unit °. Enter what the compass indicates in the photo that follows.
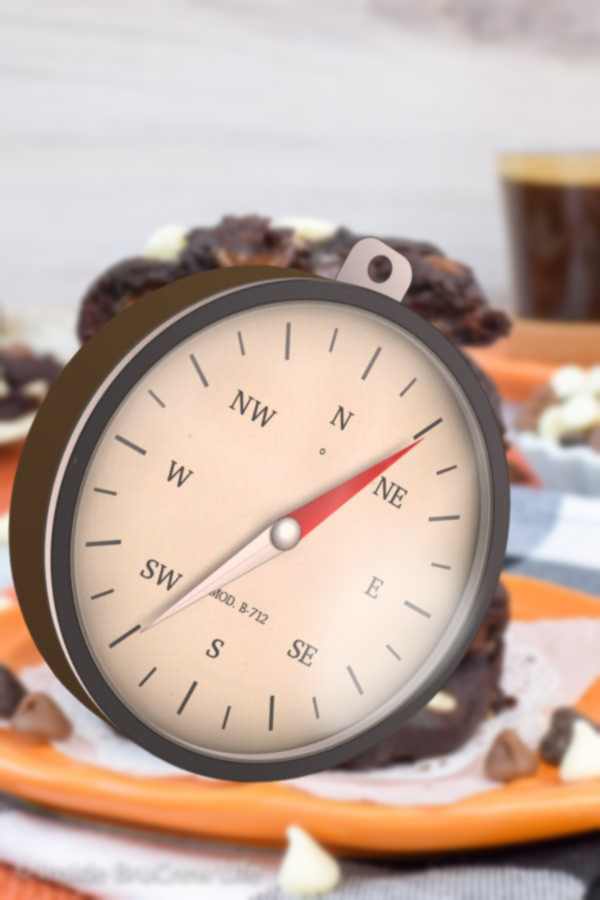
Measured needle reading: 30 °
